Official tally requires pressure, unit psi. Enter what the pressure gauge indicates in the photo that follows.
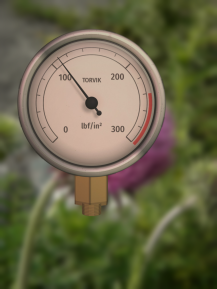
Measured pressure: 110 psi
